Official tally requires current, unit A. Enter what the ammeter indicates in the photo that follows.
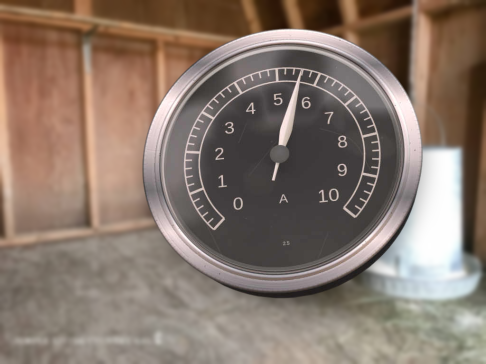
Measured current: 5.6 A
